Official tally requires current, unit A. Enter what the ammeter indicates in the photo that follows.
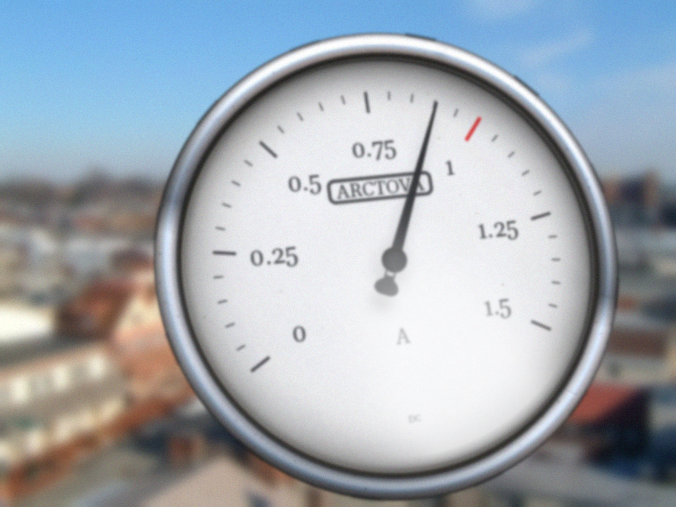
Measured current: 0.9 A
